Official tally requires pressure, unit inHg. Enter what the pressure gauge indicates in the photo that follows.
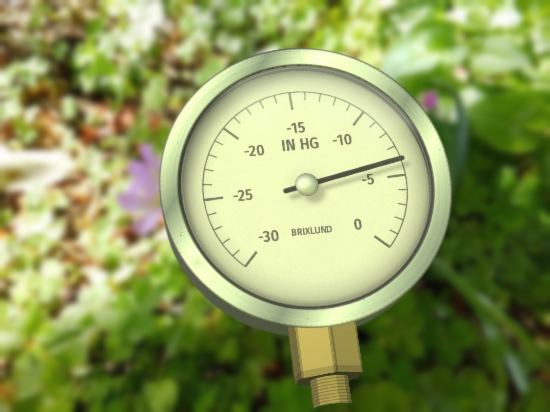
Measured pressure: -6 inHg
